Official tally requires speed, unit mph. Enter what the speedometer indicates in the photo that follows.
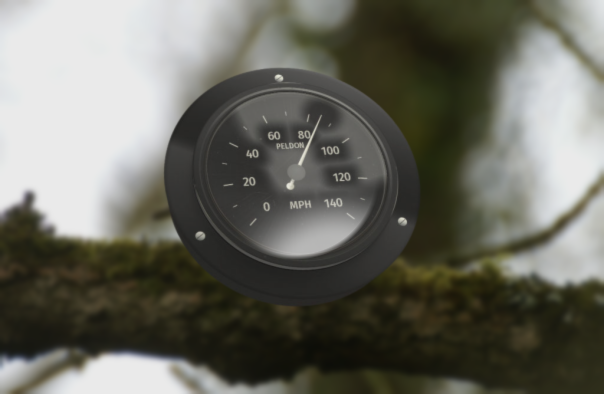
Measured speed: 85 mph
